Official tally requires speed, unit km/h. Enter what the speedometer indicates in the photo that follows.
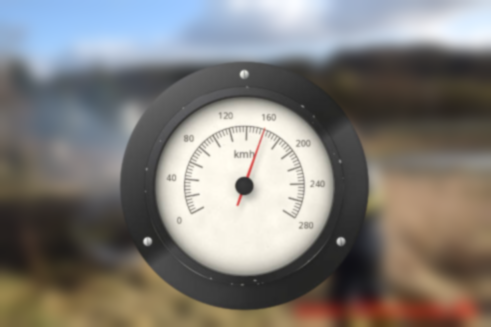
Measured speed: 160 km/h
